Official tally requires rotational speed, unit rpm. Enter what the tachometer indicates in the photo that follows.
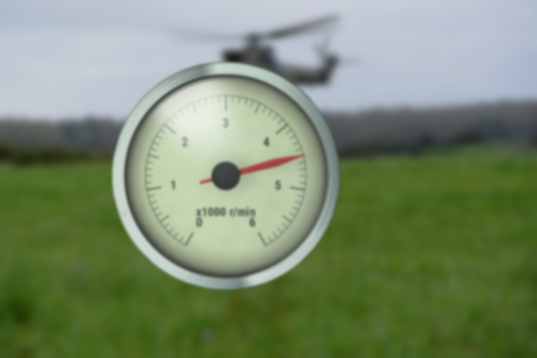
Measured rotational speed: 4500 rpm
